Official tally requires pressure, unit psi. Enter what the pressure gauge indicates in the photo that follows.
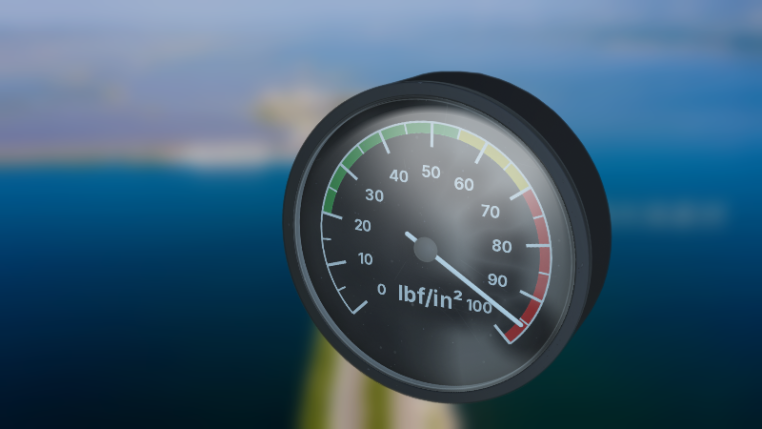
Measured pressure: 95 psi
